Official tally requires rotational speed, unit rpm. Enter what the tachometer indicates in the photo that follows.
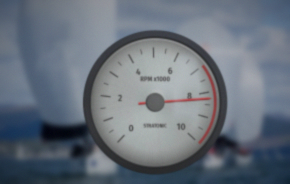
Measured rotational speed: 8250 rpm
